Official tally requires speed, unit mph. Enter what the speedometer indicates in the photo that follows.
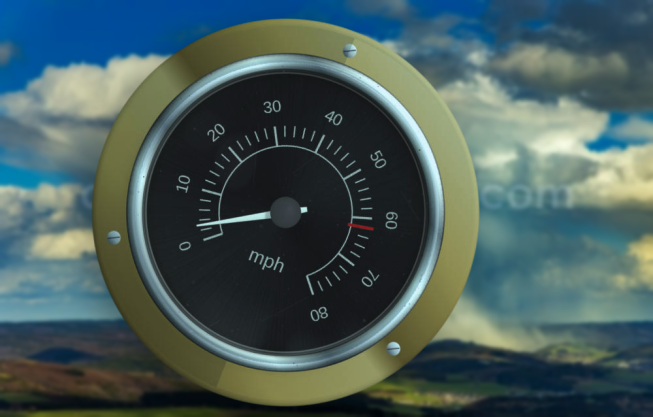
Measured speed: 3 mph
